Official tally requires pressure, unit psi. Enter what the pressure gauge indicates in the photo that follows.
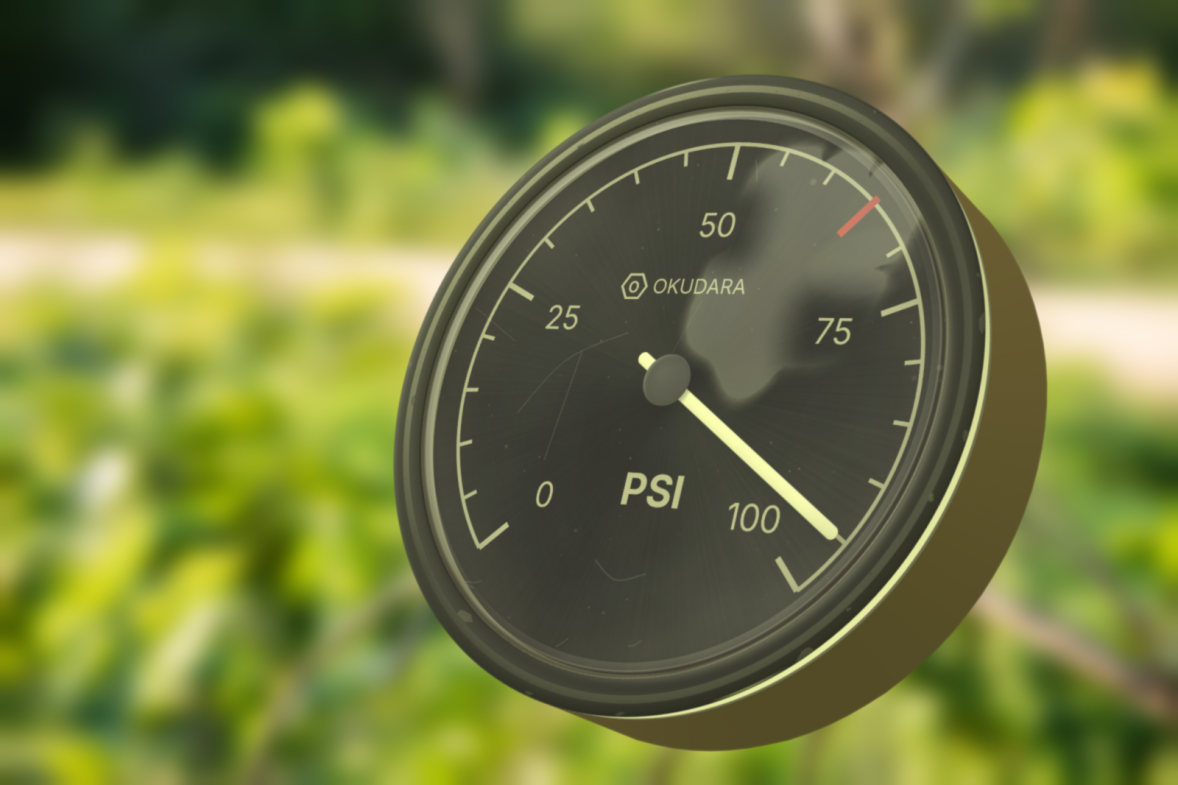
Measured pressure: 95 psi
